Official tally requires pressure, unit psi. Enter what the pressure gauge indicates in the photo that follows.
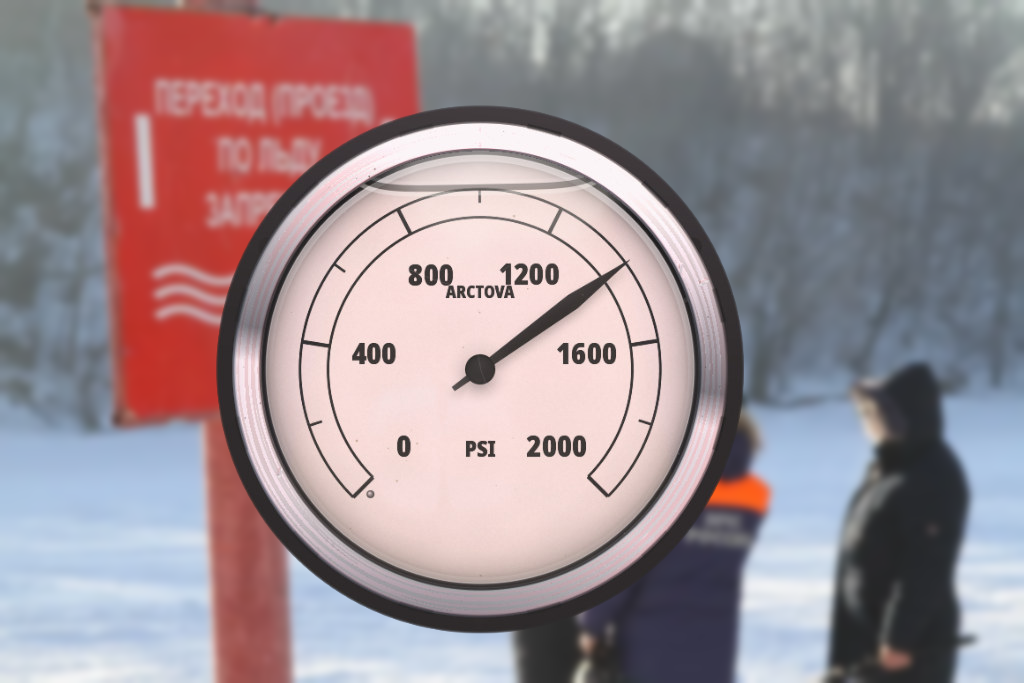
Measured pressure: 1400 psi
